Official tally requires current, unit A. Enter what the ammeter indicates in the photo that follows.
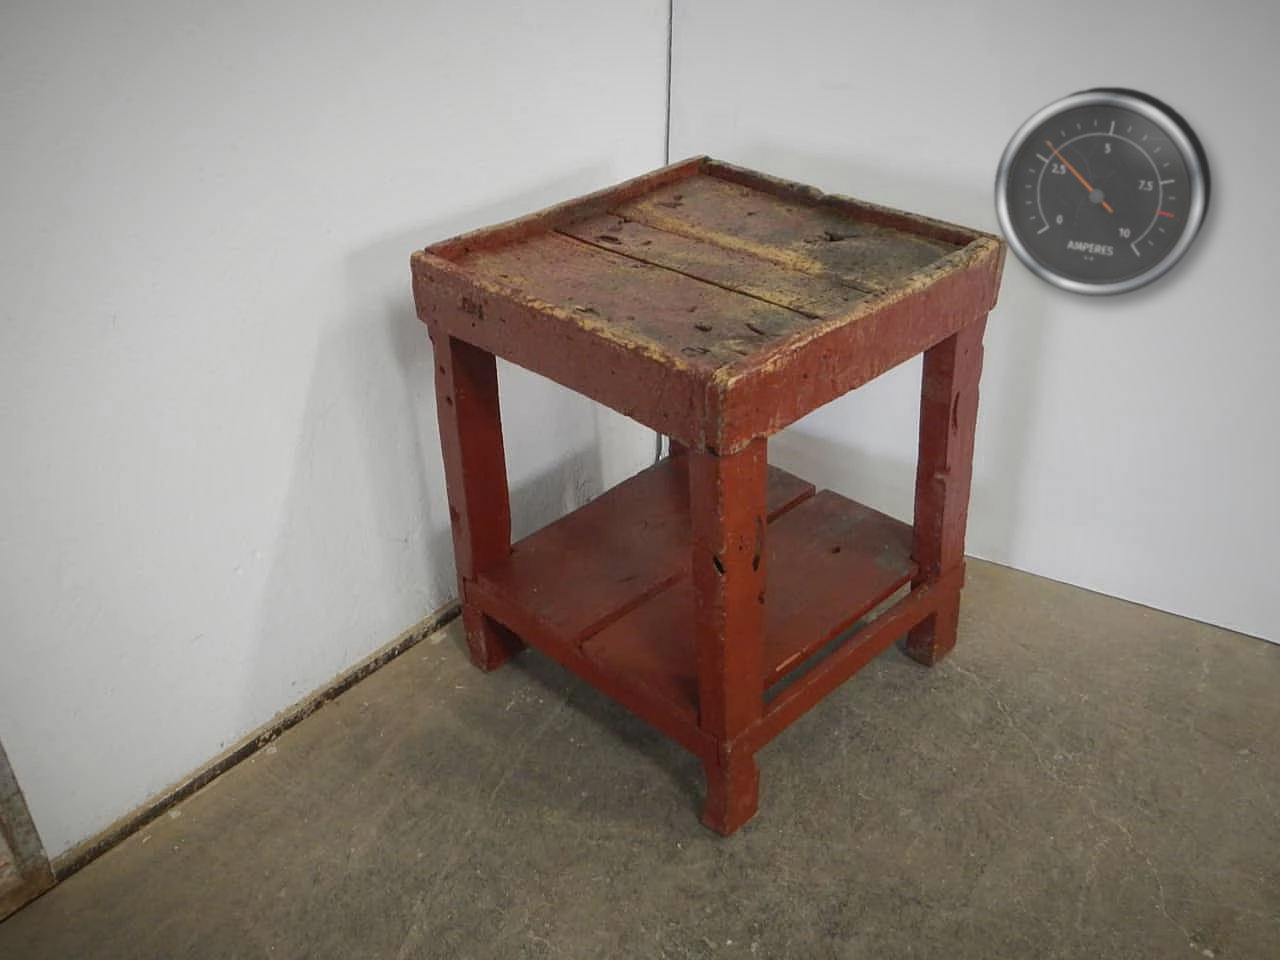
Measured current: 3 A
